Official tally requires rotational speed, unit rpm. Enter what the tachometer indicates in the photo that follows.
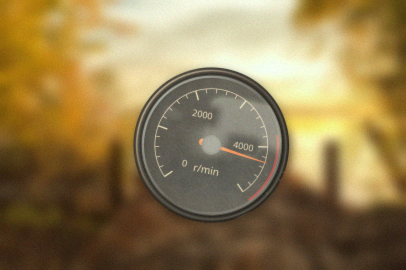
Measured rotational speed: 4300 rpm
